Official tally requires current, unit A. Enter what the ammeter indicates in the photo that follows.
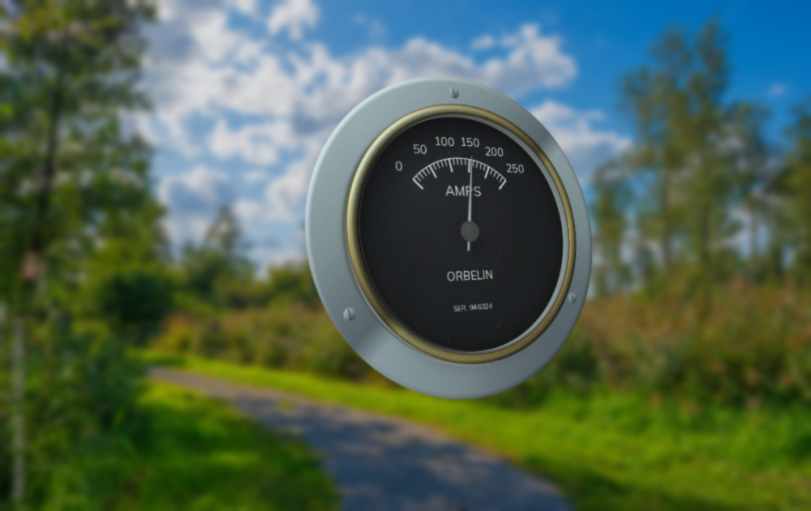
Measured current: 150 A
